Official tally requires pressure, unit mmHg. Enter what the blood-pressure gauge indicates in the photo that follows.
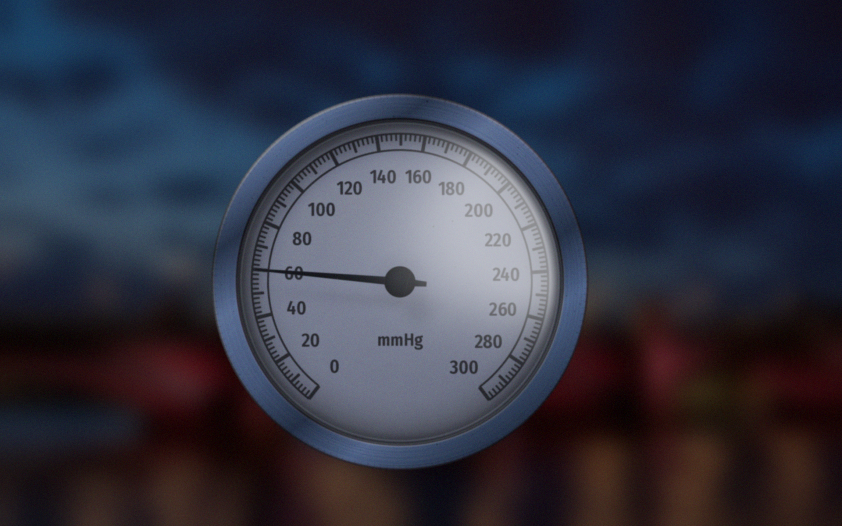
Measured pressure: 60 mmHg
